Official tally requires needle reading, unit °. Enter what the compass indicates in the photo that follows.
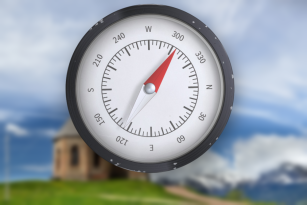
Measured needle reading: 305 °
